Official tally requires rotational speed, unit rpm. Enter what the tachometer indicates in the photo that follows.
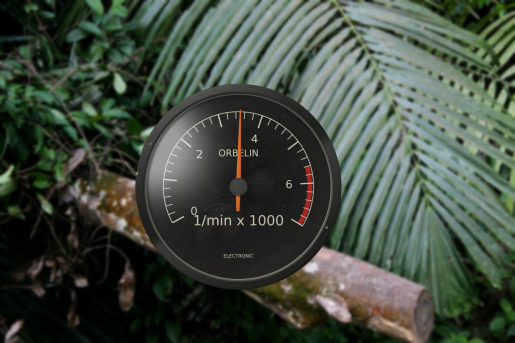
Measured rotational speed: 3500 rpm
